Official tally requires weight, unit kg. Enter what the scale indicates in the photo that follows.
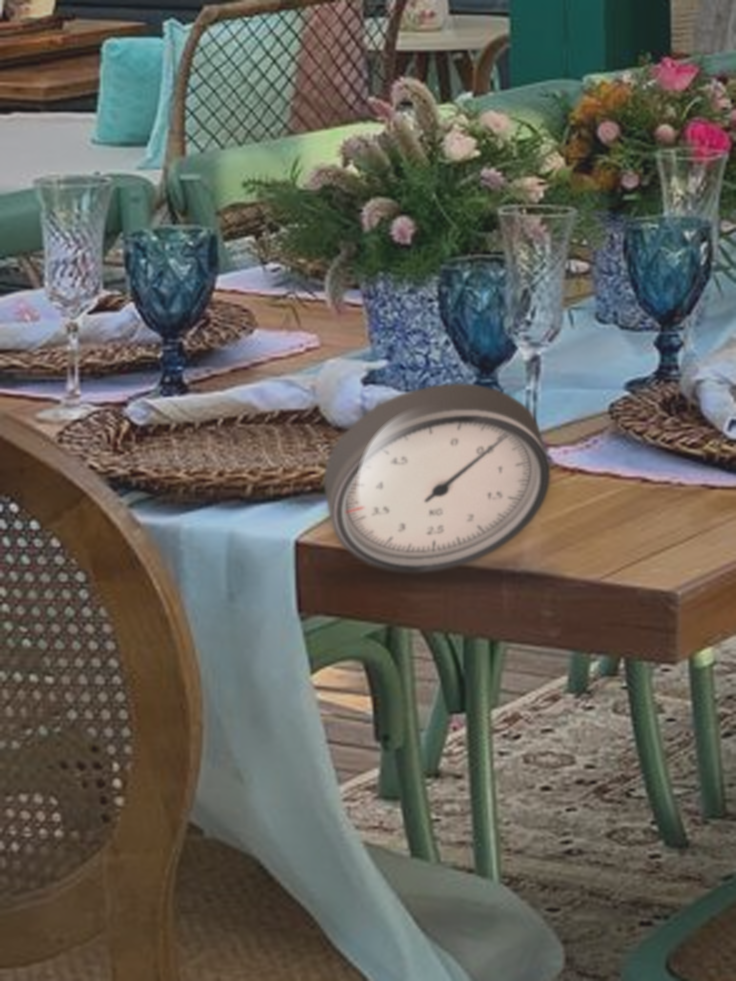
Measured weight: 0.5 kg
